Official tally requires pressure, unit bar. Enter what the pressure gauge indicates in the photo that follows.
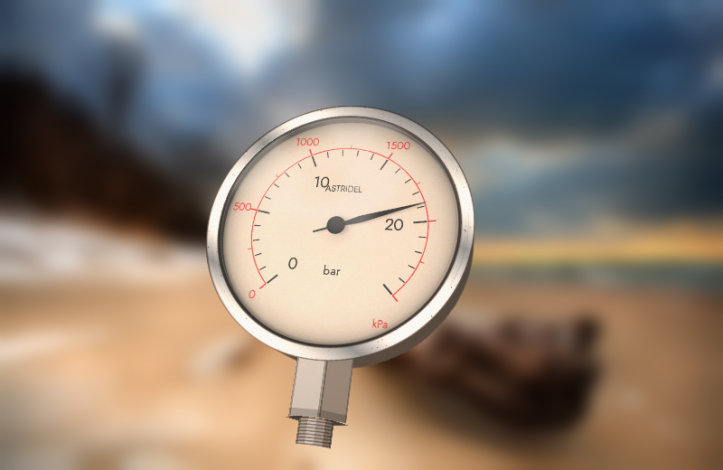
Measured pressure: 19 bar
